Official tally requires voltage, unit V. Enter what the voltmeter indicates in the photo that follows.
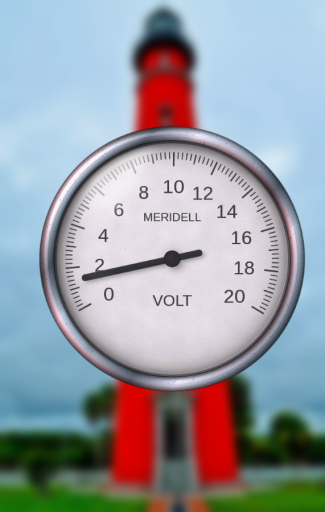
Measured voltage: 1.4 V
